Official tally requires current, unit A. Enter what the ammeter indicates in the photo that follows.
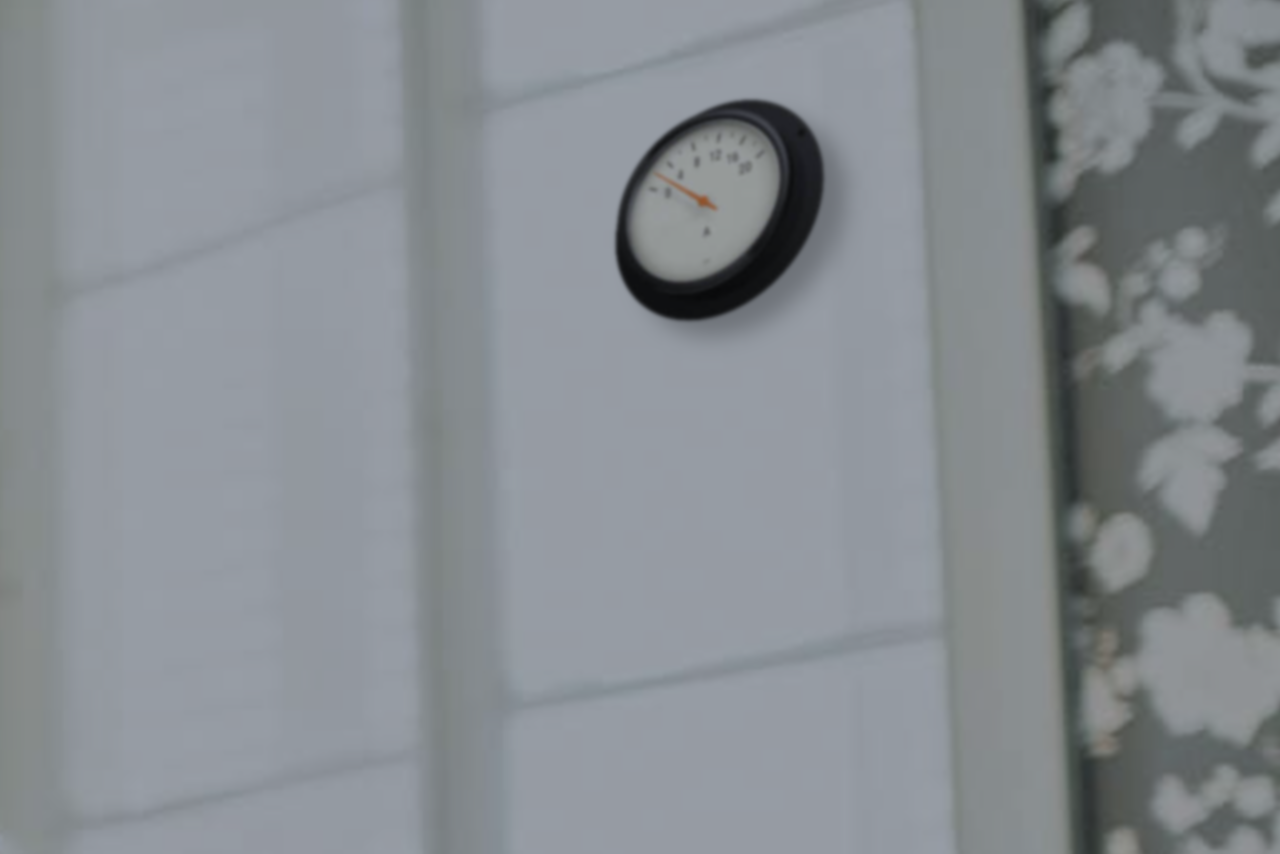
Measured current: 2 A
